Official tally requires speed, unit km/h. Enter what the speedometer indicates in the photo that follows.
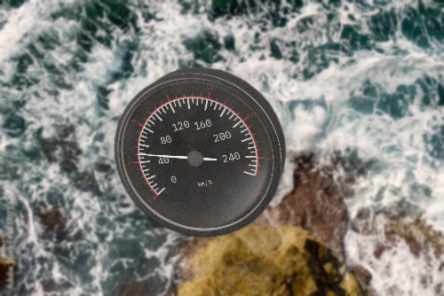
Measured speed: 50 km/h
